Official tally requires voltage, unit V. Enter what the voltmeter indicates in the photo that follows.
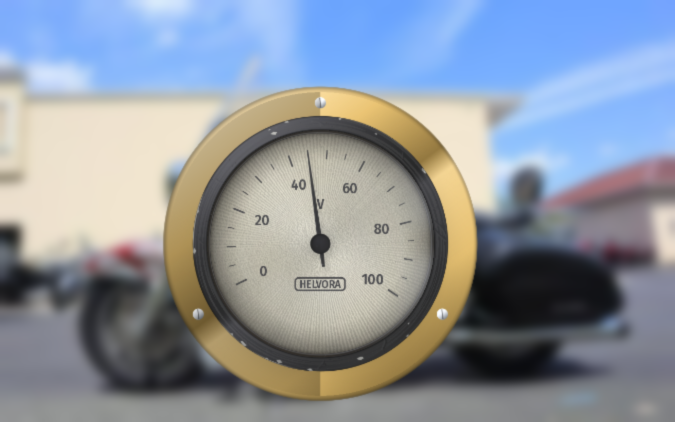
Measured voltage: 45 V
